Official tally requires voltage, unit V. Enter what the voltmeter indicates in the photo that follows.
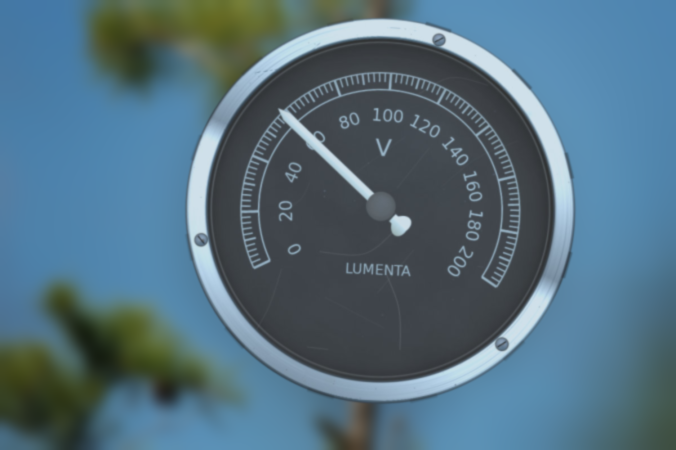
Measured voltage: 58 V
